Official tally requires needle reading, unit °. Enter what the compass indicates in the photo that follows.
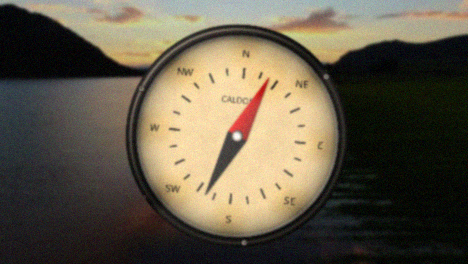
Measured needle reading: 22.5 °
